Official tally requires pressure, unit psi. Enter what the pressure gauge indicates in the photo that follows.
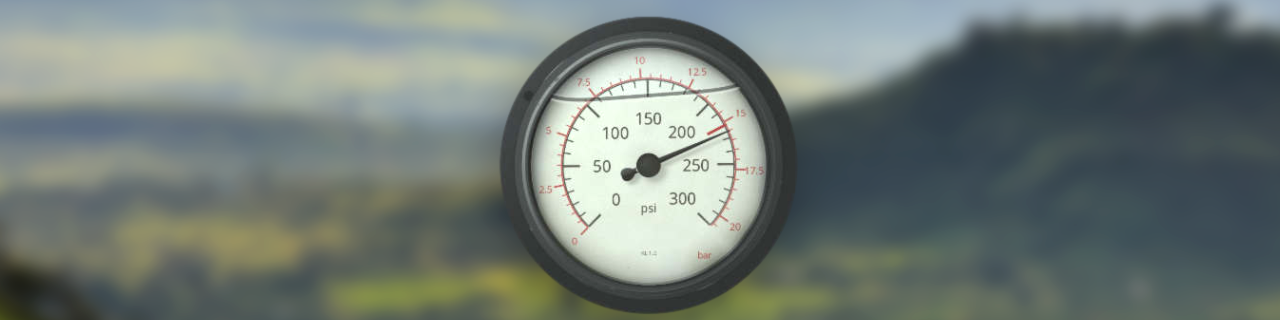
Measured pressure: 225 psi
